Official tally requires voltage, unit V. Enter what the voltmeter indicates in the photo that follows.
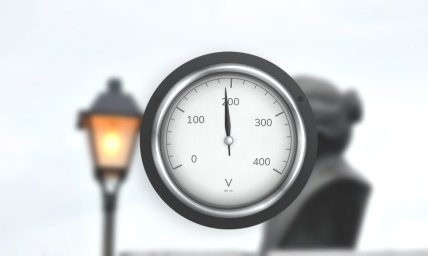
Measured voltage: 190 V
